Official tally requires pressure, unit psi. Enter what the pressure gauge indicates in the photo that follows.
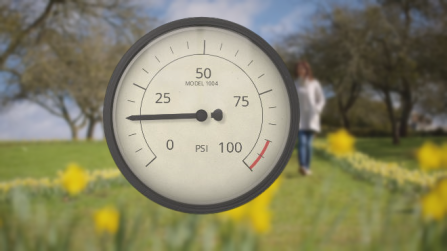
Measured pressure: 15 psi
